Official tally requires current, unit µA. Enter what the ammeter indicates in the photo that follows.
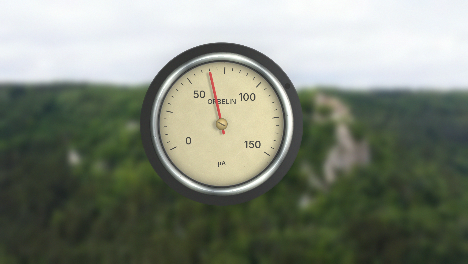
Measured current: 65 µA
